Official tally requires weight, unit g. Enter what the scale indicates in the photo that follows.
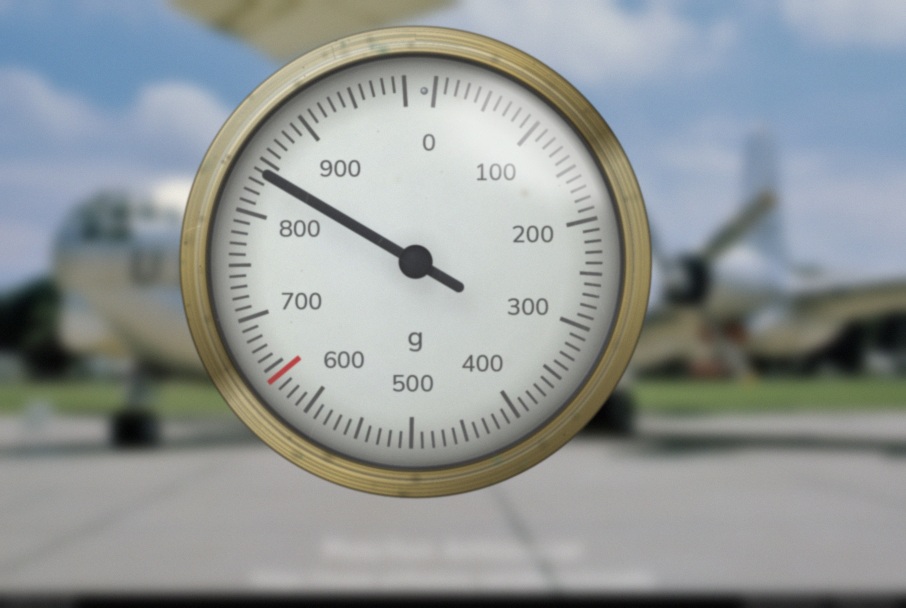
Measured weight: 840 g
